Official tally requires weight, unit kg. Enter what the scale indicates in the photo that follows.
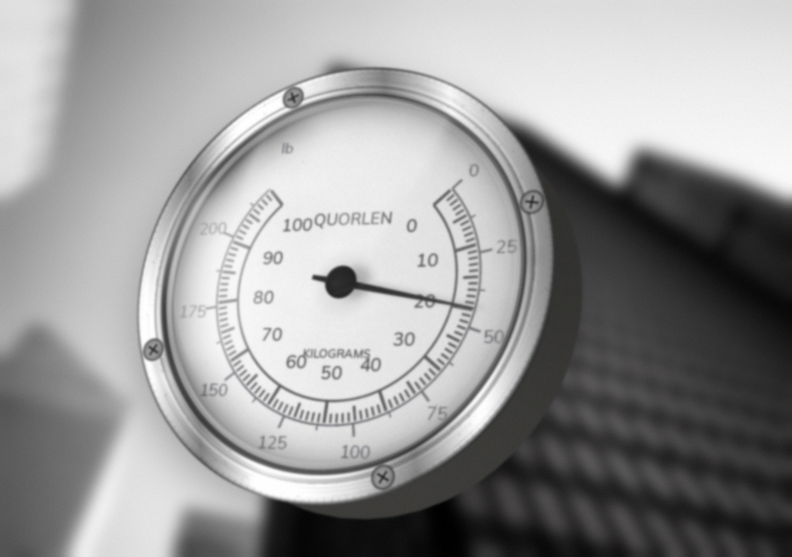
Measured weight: 20 kg
